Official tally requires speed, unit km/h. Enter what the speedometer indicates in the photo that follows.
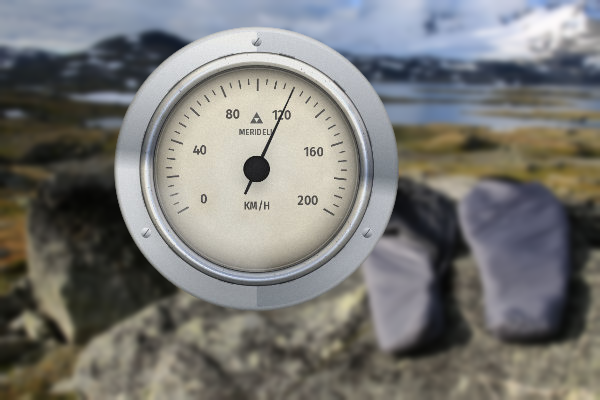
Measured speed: 120 km/h
